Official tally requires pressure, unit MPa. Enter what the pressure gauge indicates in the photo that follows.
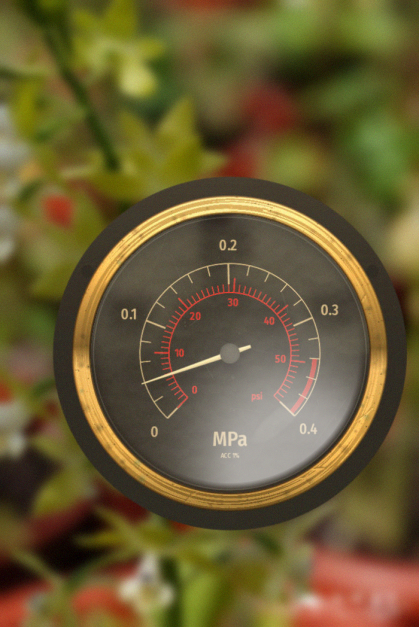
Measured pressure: 0.04 MPa
